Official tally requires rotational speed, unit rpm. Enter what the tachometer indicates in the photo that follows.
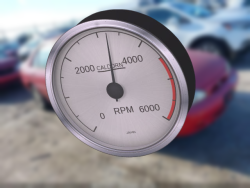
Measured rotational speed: 3250 rpm
